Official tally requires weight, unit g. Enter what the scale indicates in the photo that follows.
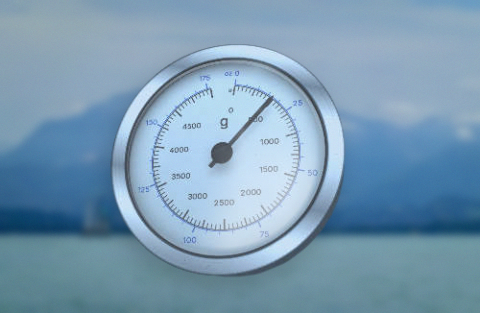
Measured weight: 500 g
